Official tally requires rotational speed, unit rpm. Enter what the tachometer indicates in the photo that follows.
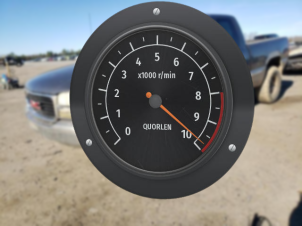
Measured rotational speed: 9750 rpm
